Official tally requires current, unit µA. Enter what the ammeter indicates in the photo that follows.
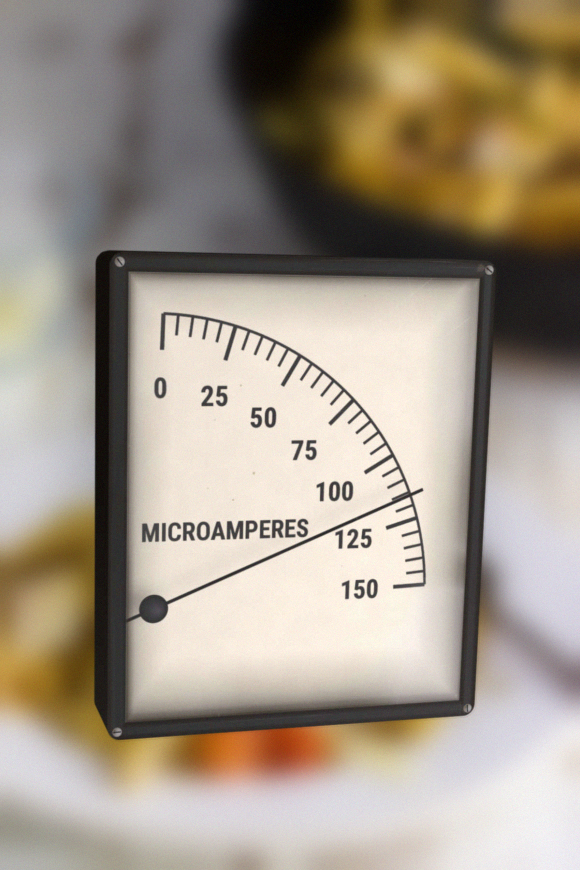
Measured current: 115 µA
